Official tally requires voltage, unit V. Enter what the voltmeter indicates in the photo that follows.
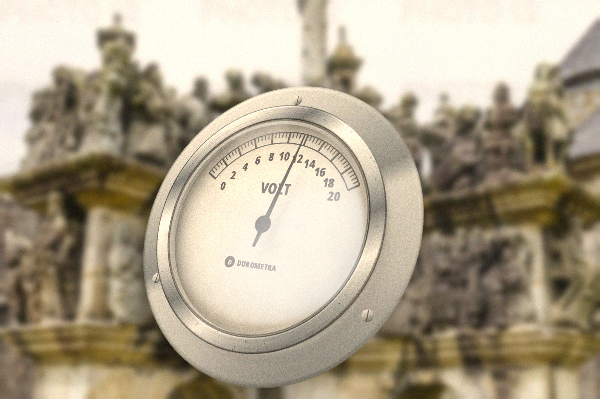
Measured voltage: 12 V
